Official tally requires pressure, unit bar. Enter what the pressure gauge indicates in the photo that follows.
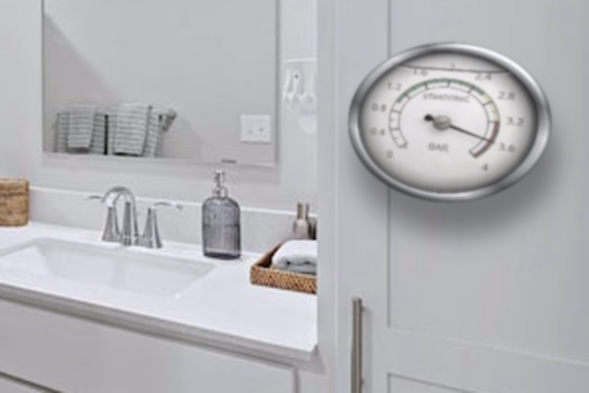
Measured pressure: 3.6 bar
